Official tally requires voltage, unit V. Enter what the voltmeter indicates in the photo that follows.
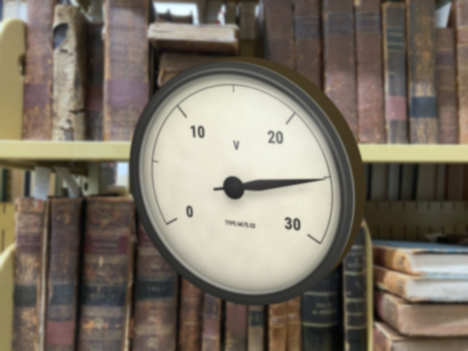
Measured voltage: 25 V
